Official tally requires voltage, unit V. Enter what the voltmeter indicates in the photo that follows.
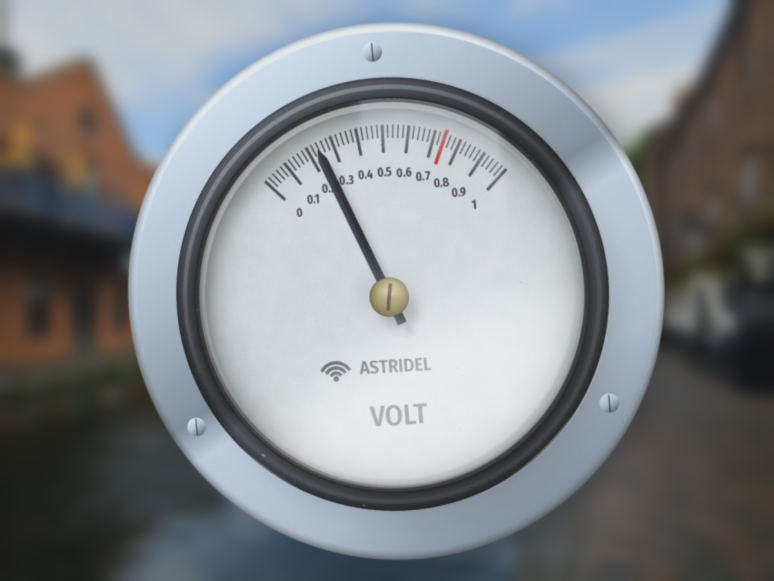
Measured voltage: 0.24 V
